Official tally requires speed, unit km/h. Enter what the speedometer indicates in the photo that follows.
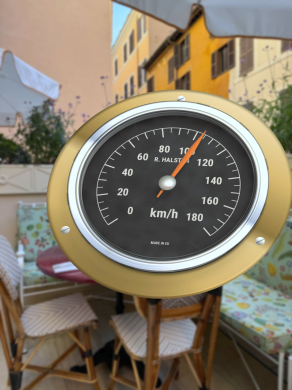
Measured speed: 105 km/h
